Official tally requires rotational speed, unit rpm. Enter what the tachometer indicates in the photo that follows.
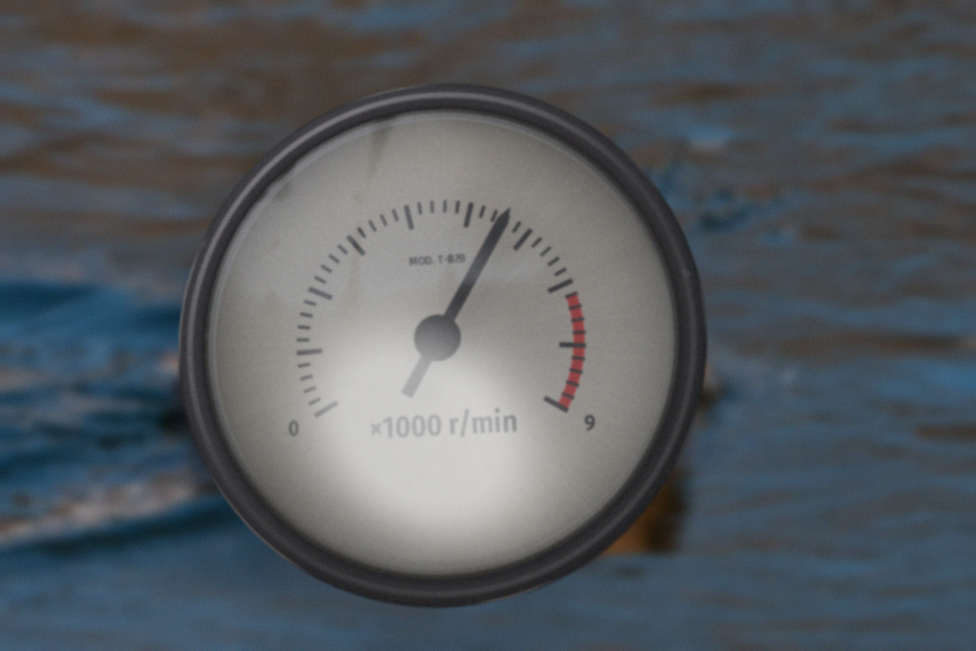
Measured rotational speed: 5600 rpm
